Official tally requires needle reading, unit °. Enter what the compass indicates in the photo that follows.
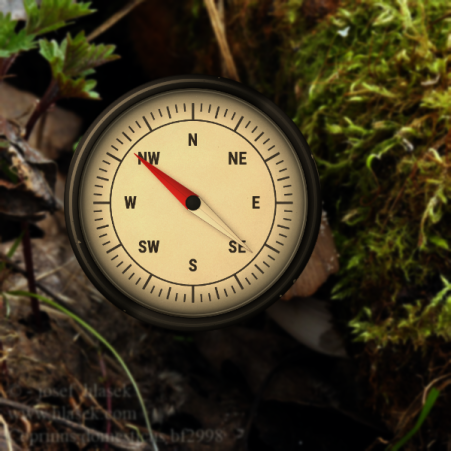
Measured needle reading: 310 °
